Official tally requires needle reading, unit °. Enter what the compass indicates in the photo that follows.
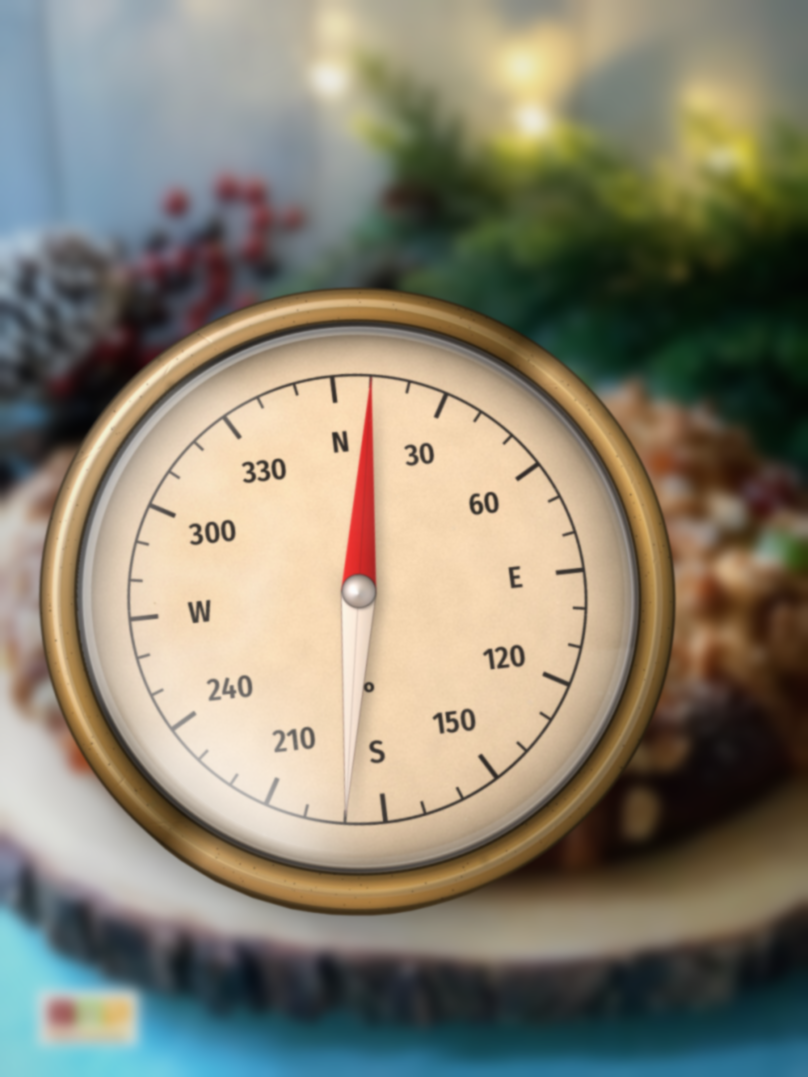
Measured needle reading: 10 °
